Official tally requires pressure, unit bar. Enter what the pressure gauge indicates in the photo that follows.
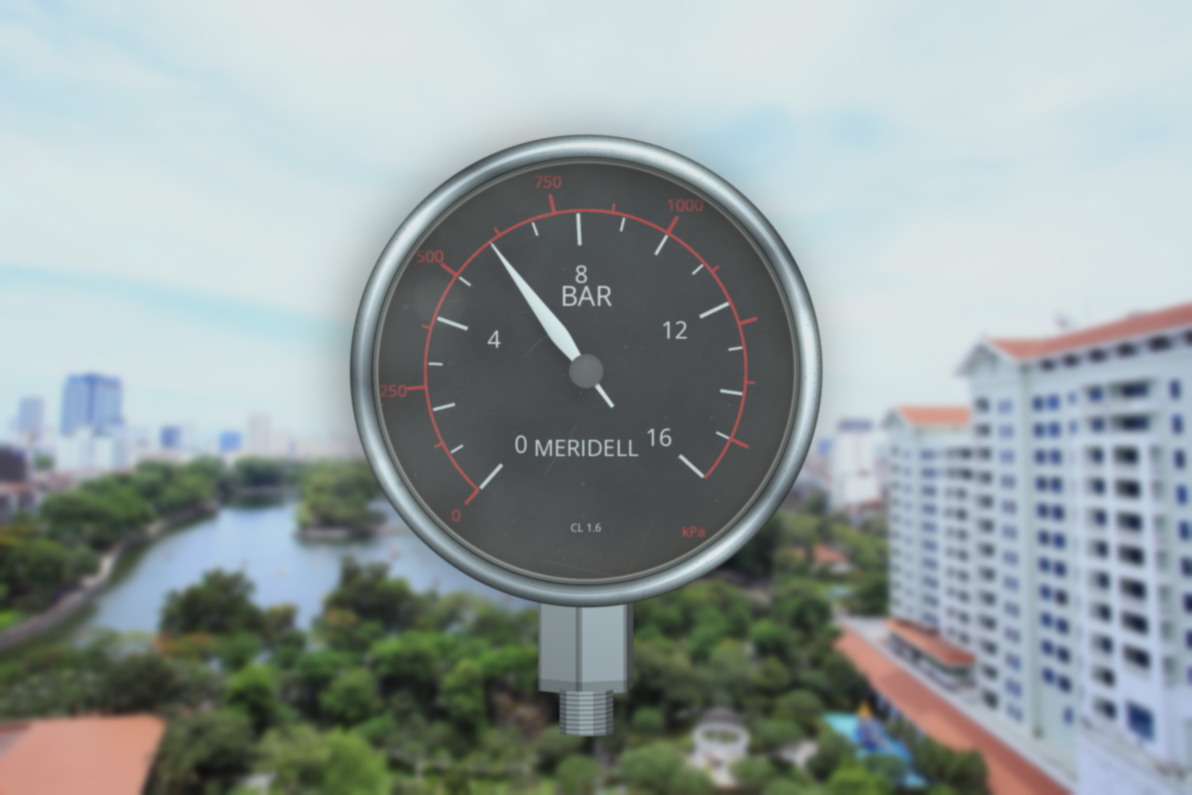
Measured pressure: 6 bar
